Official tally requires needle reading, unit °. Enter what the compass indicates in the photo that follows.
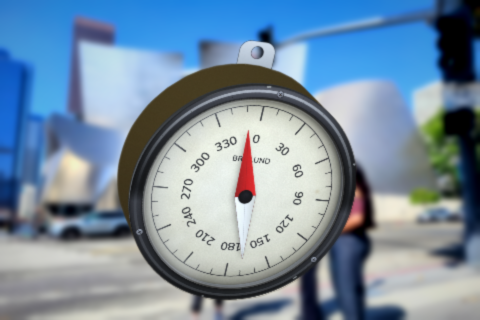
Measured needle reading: 350 °
